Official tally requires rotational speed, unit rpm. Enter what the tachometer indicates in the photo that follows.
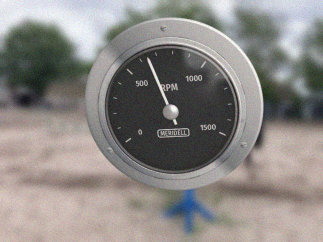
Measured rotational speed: 650 rpm
